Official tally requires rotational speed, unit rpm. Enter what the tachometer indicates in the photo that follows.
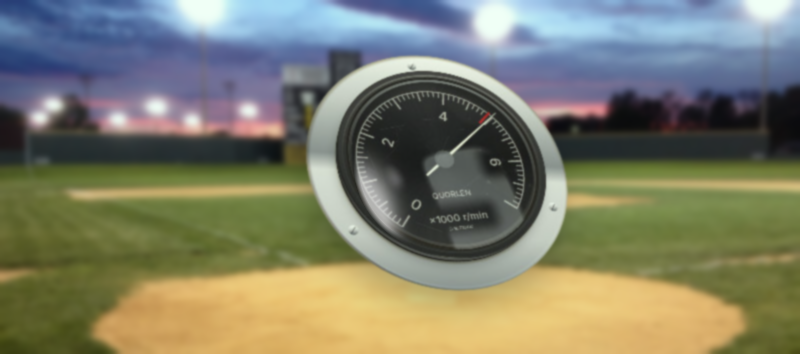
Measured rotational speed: 5000 rpm
